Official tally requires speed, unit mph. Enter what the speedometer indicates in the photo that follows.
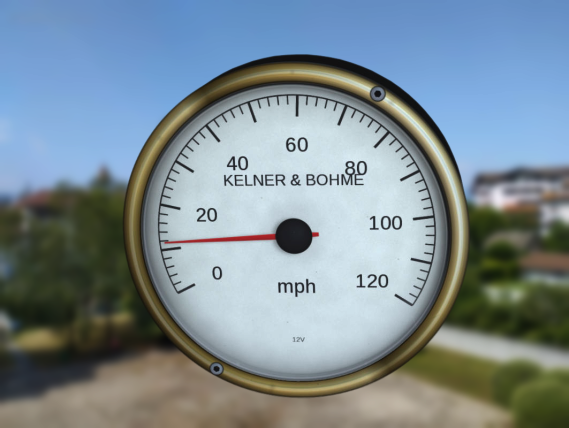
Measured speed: 12 mph
